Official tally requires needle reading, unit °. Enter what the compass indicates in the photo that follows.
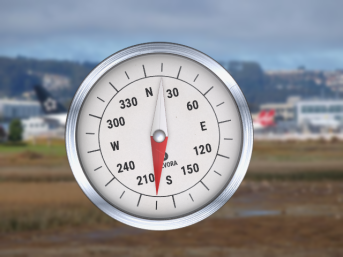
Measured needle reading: 195 °
